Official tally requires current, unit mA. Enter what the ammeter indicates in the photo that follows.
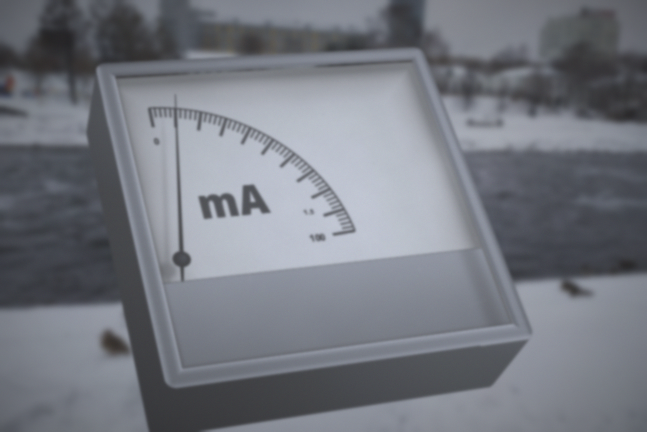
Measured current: 10 mA
